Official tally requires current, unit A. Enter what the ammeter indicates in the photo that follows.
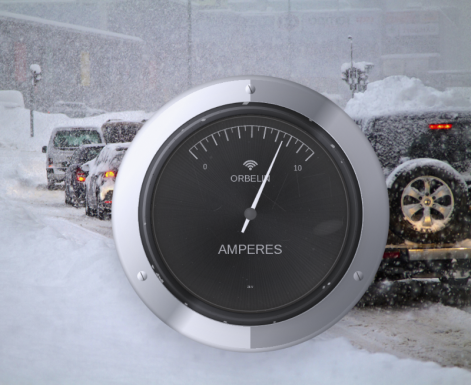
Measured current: 7.5 A
